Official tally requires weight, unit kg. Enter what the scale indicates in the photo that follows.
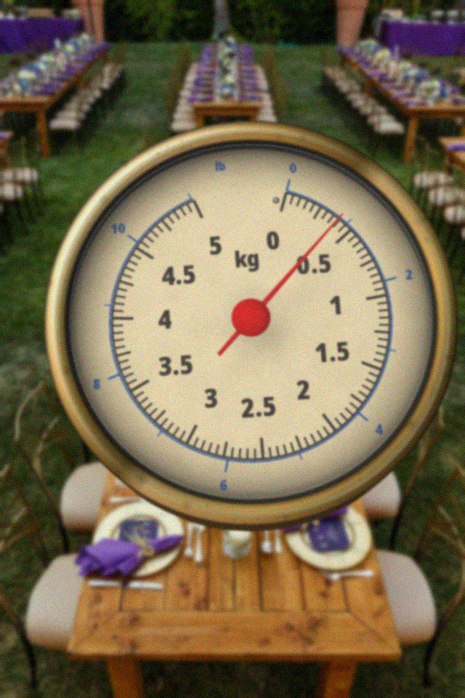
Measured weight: 0.4 kg
